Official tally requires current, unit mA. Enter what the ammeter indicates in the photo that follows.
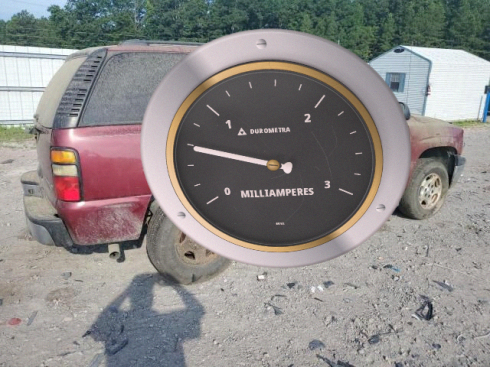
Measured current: 0.6 mA
